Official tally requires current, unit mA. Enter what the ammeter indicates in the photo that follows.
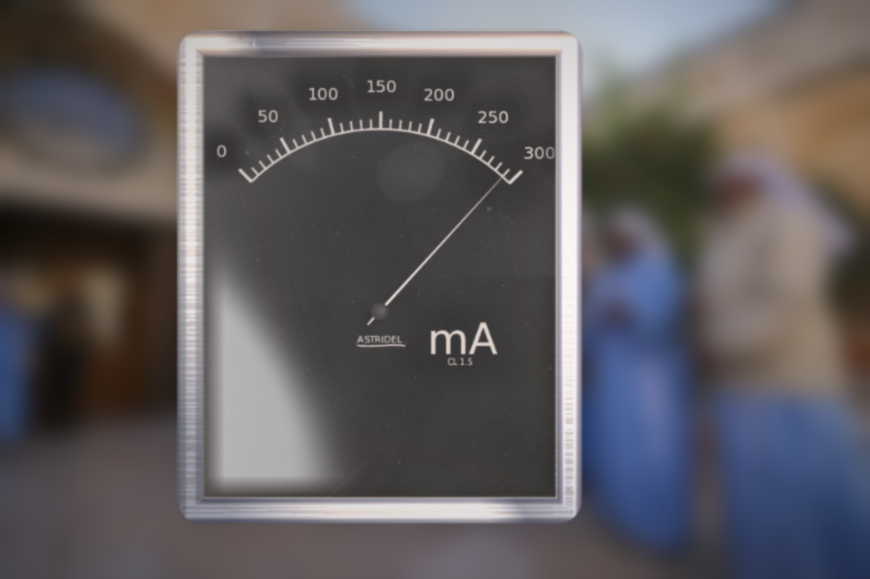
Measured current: 290 mA
